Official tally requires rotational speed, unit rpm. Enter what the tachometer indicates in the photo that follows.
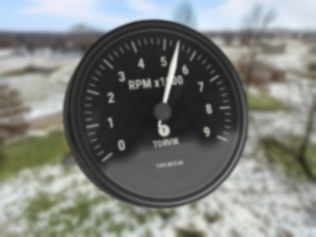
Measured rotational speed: 5400 rpm
